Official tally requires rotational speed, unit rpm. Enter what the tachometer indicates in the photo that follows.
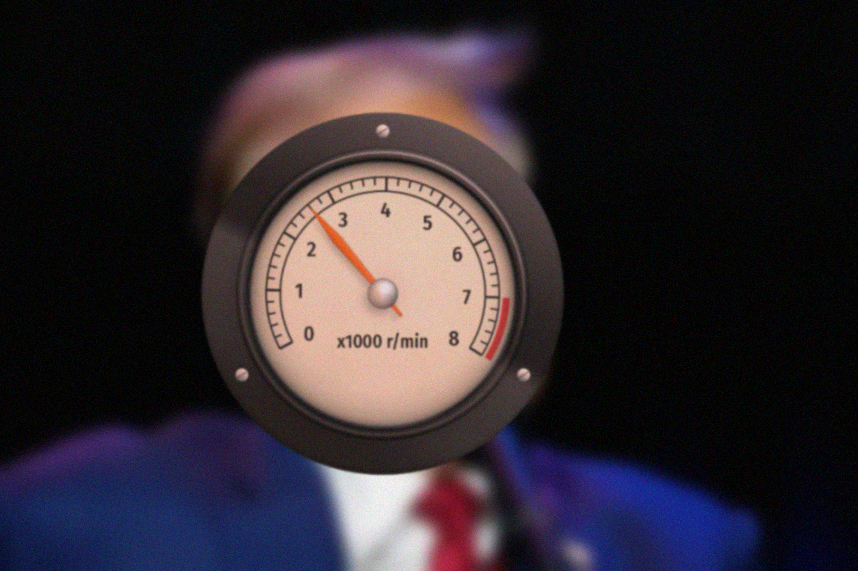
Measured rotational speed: 2600 rpm
